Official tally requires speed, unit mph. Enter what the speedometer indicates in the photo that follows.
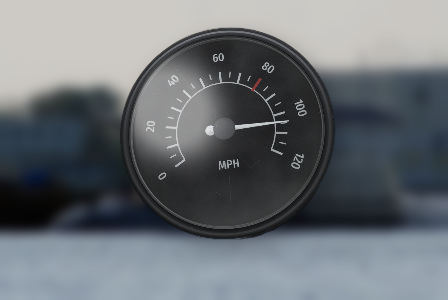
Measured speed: 105 mph
